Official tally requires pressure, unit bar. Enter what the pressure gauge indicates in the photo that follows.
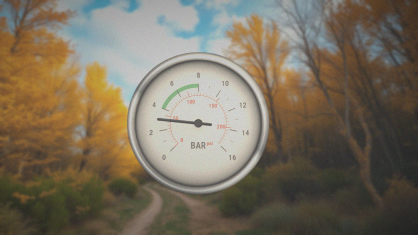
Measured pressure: 3 bar
